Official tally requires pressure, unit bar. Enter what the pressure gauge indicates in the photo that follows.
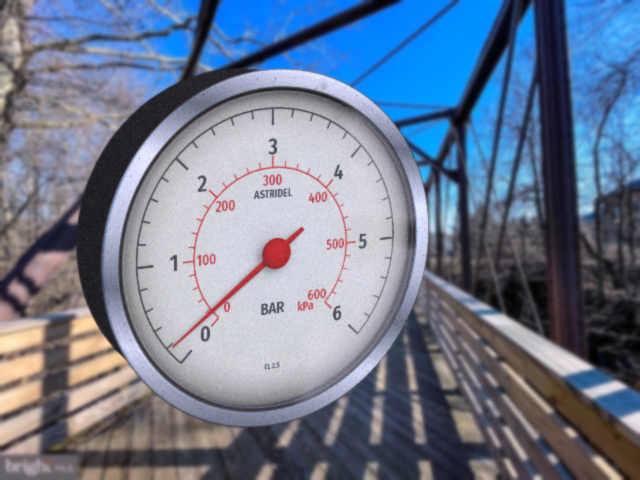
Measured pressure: 0.2 bar
